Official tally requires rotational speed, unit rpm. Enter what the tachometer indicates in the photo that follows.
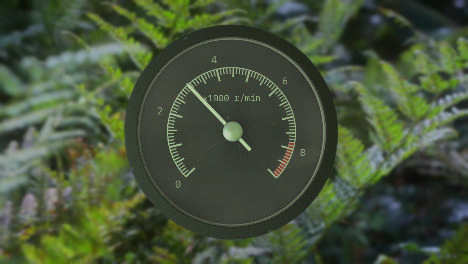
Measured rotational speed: 3000 rpm
